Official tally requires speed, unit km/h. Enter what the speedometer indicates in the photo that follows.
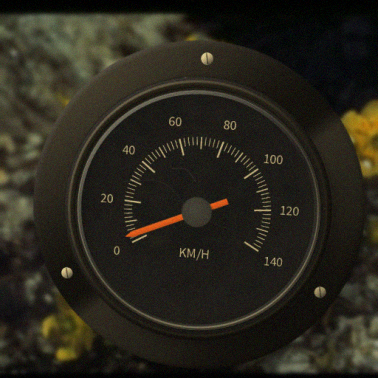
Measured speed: 4 km/h
